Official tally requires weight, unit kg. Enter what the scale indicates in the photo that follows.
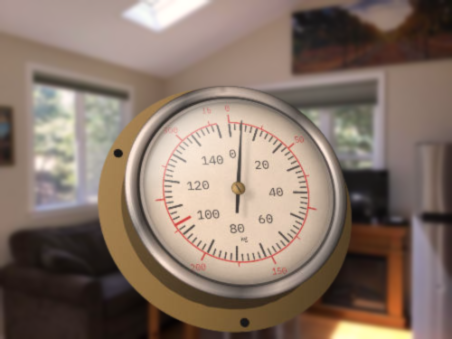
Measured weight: 4 kg
